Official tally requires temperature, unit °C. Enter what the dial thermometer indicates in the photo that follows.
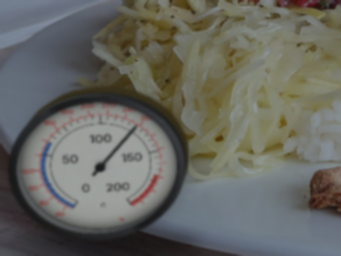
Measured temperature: 125 °C
